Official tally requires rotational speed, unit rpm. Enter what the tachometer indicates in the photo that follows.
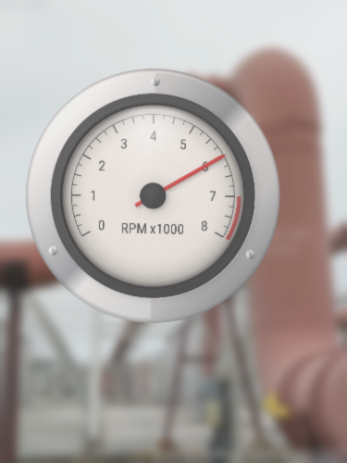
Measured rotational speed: 6000 rpm
